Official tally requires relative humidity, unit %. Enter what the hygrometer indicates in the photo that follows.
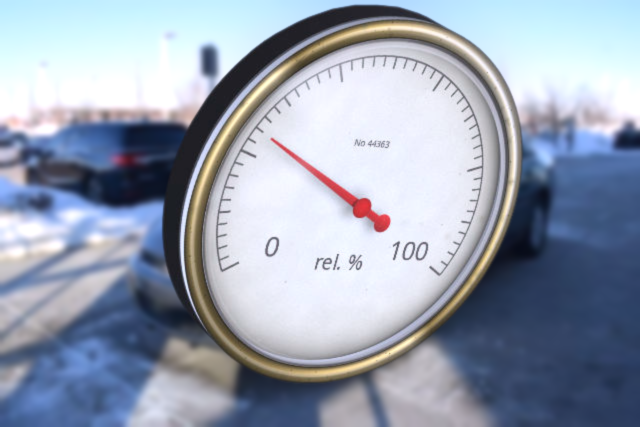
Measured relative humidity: 24 %
